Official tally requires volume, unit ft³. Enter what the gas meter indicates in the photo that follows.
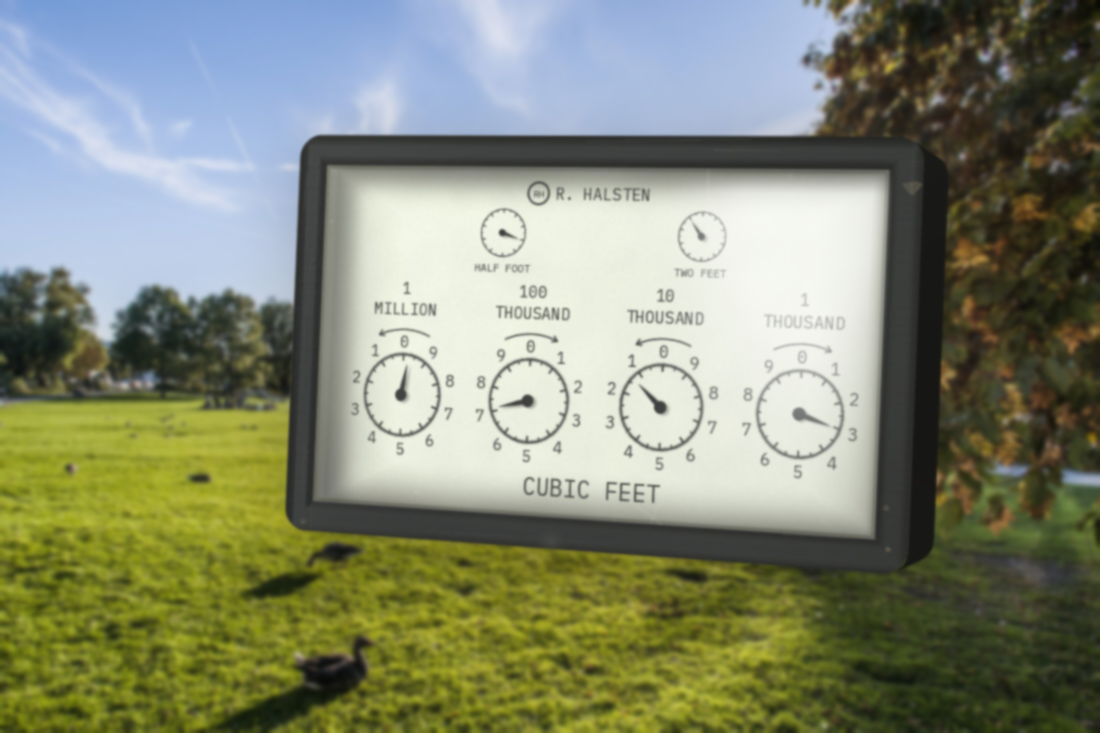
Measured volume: 971300 ft³
